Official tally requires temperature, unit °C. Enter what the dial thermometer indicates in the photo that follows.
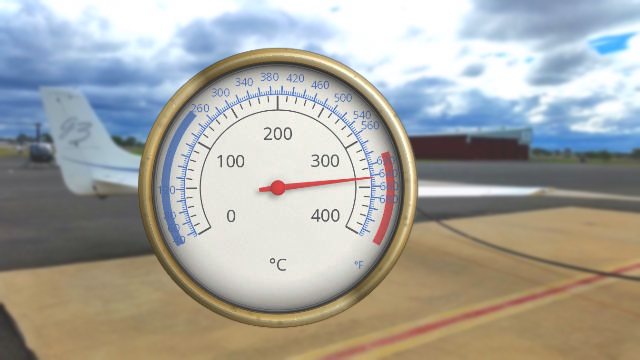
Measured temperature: 340 °C
